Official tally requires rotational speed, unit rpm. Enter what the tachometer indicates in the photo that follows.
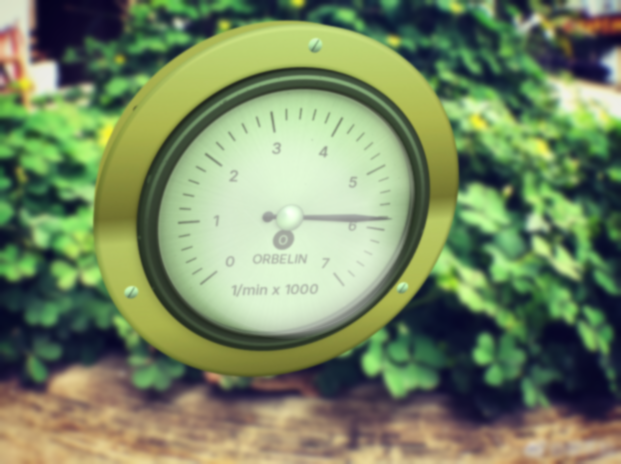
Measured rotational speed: 5800 rpm
